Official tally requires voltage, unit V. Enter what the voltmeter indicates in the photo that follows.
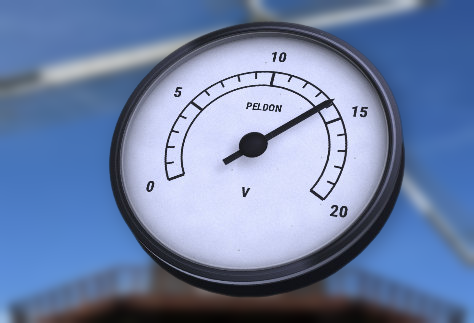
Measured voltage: 14 V
